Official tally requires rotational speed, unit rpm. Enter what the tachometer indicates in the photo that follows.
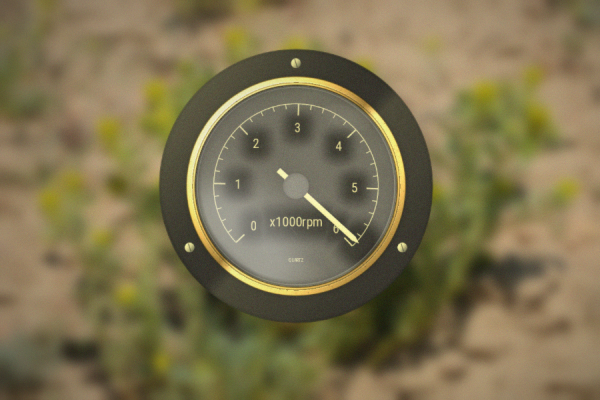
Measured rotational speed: 5900 rpm
